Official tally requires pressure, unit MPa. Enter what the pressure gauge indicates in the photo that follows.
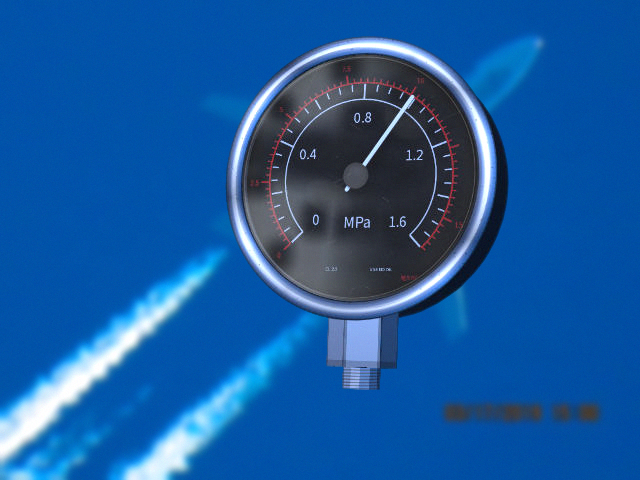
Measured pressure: 1 MPa
